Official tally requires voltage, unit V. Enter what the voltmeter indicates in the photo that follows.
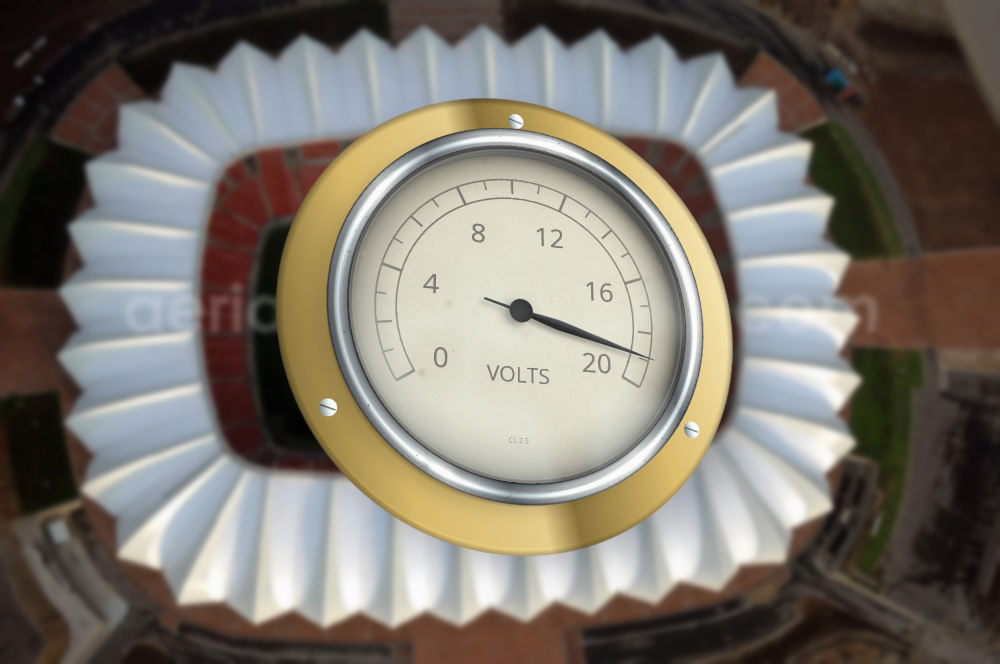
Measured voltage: 19 V
